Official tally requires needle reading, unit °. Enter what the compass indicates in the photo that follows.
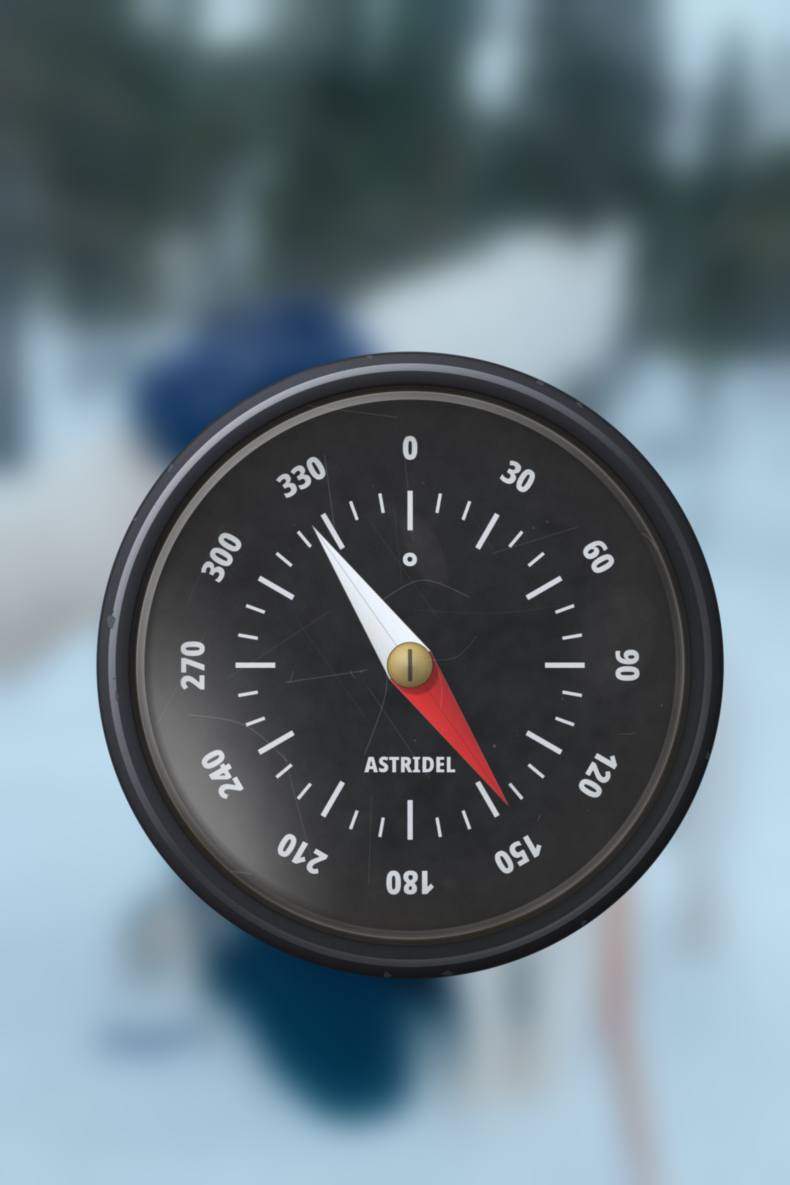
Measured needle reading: 145 °
